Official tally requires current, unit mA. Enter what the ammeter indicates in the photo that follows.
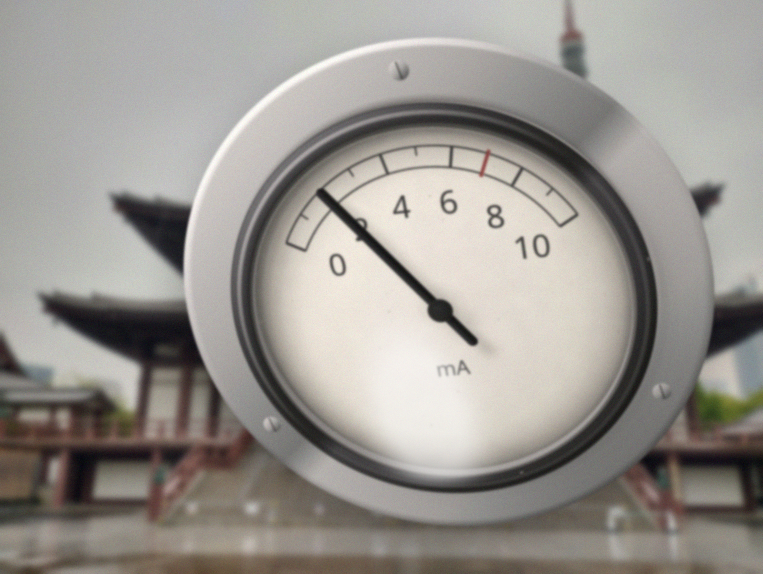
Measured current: 2 mA
